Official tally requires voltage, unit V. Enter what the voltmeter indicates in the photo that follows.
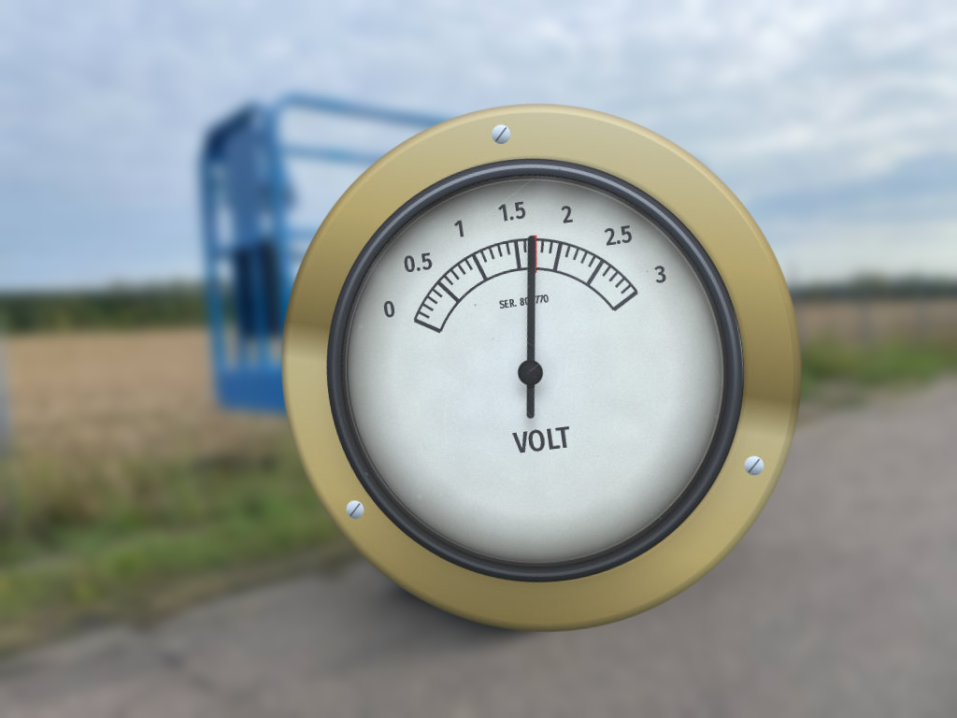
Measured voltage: 1.7 V
